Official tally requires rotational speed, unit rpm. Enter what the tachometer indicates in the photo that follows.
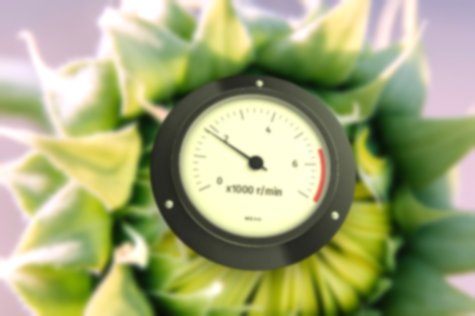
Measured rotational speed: 1800 rpm
